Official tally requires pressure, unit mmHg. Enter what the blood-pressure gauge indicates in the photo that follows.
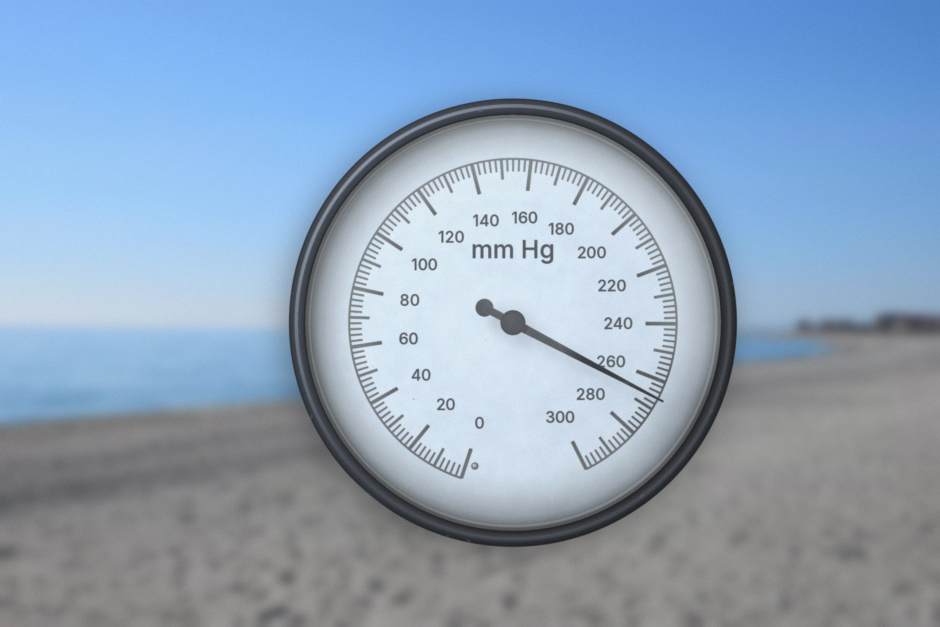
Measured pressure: 266 mmHg
